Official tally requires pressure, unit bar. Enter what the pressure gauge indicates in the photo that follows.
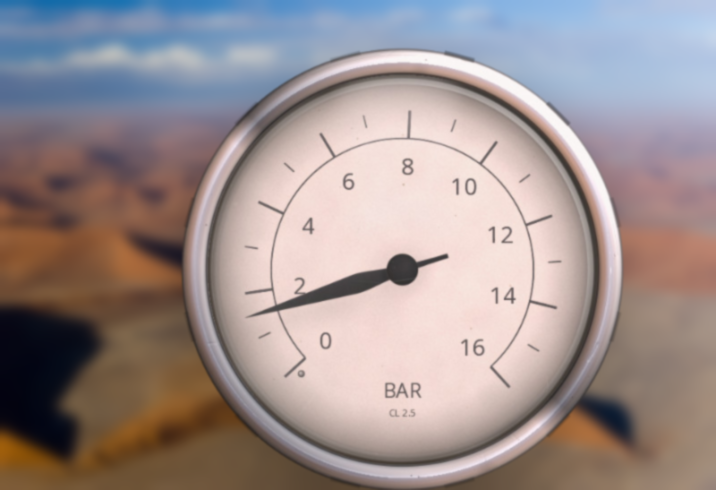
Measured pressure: 1.5 bar
